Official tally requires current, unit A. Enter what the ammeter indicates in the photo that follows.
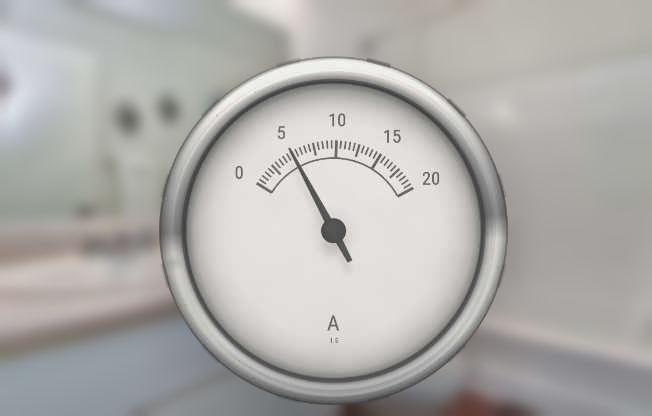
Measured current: 5 A
